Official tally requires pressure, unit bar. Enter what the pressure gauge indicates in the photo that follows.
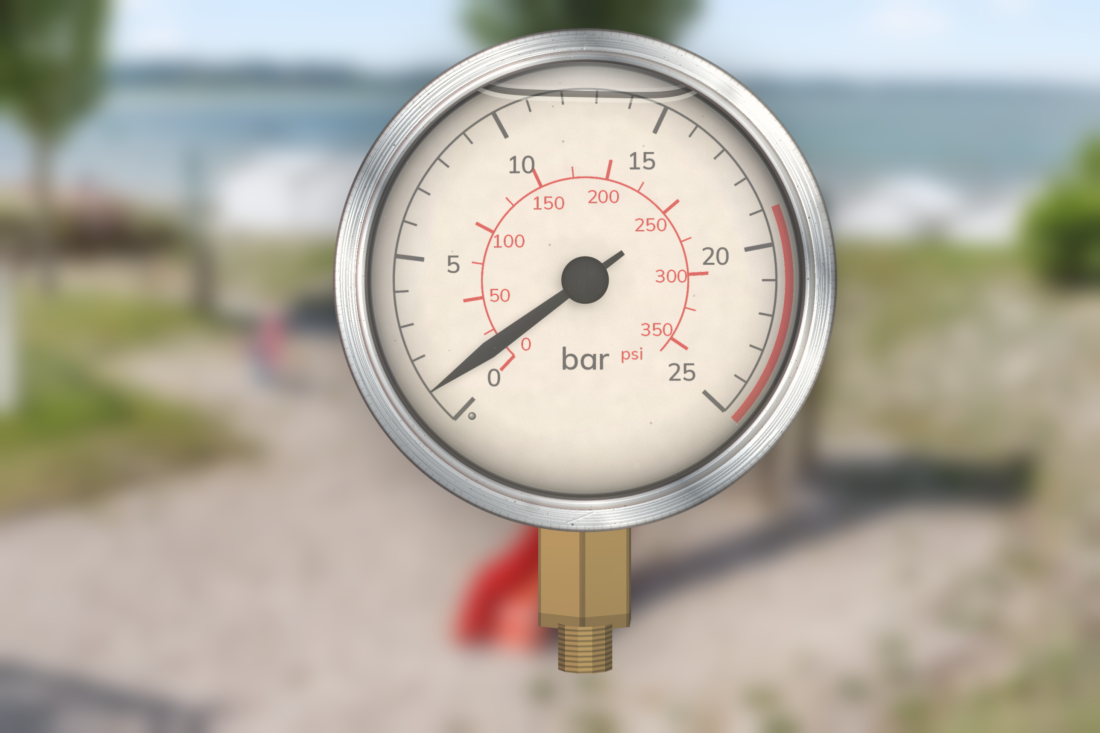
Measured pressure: 1 bar
